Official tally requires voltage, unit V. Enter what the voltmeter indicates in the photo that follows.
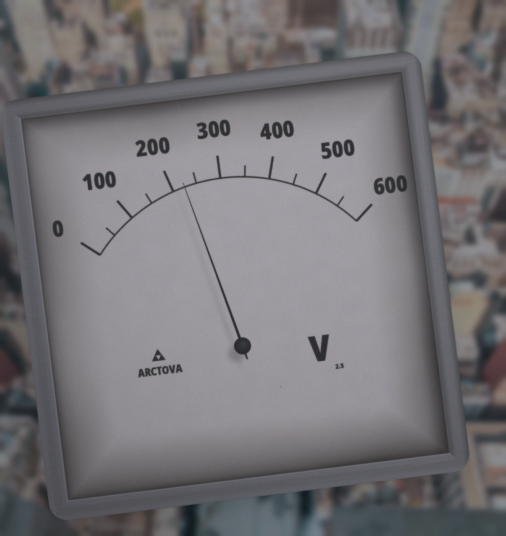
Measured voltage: 225 V
